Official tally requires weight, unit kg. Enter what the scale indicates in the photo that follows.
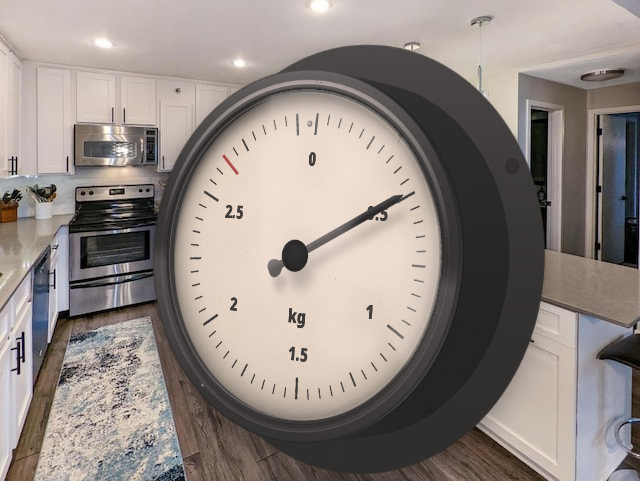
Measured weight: 0.5 kg
